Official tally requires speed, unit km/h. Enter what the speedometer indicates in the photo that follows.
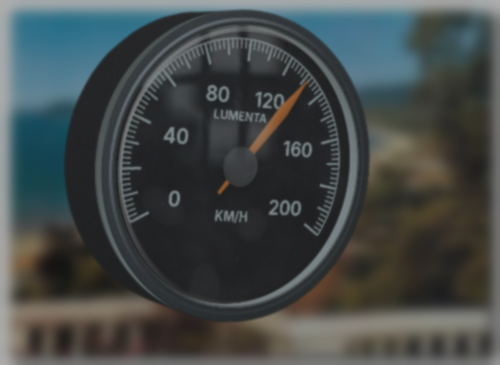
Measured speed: 130 km/h
